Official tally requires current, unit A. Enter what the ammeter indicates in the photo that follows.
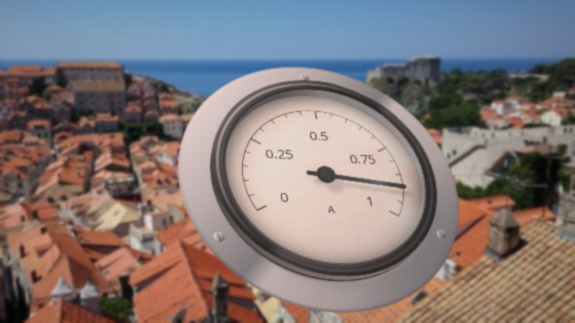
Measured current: 0.9 A
